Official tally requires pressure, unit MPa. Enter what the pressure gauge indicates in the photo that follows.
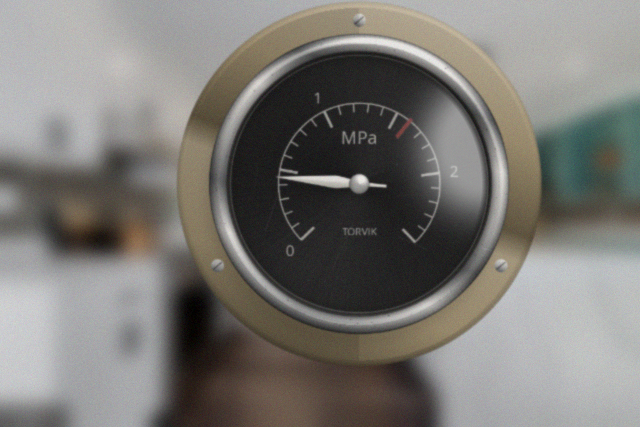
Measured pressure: 0.45 MPa
